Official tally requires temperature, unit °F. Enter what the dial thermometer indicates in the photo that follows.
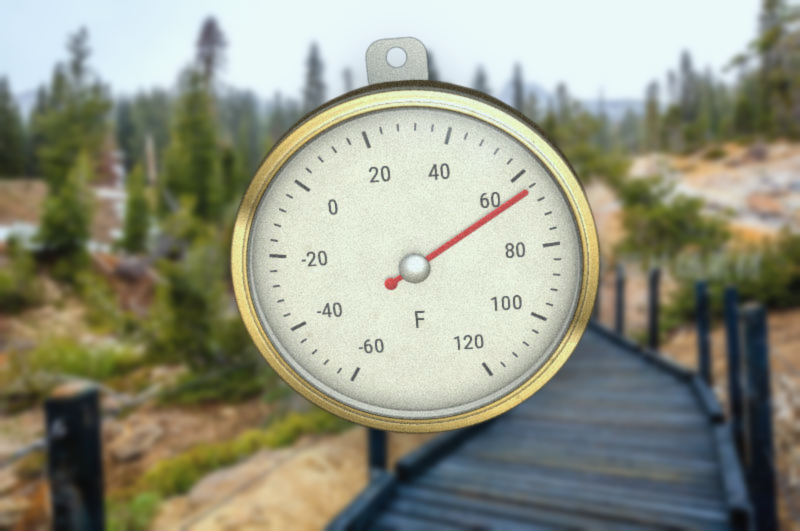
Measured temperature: 64 °F
